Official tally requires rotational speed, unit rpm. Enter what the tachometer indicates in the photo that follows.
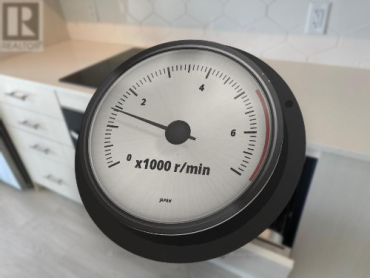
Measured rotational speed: 1400 rpm
